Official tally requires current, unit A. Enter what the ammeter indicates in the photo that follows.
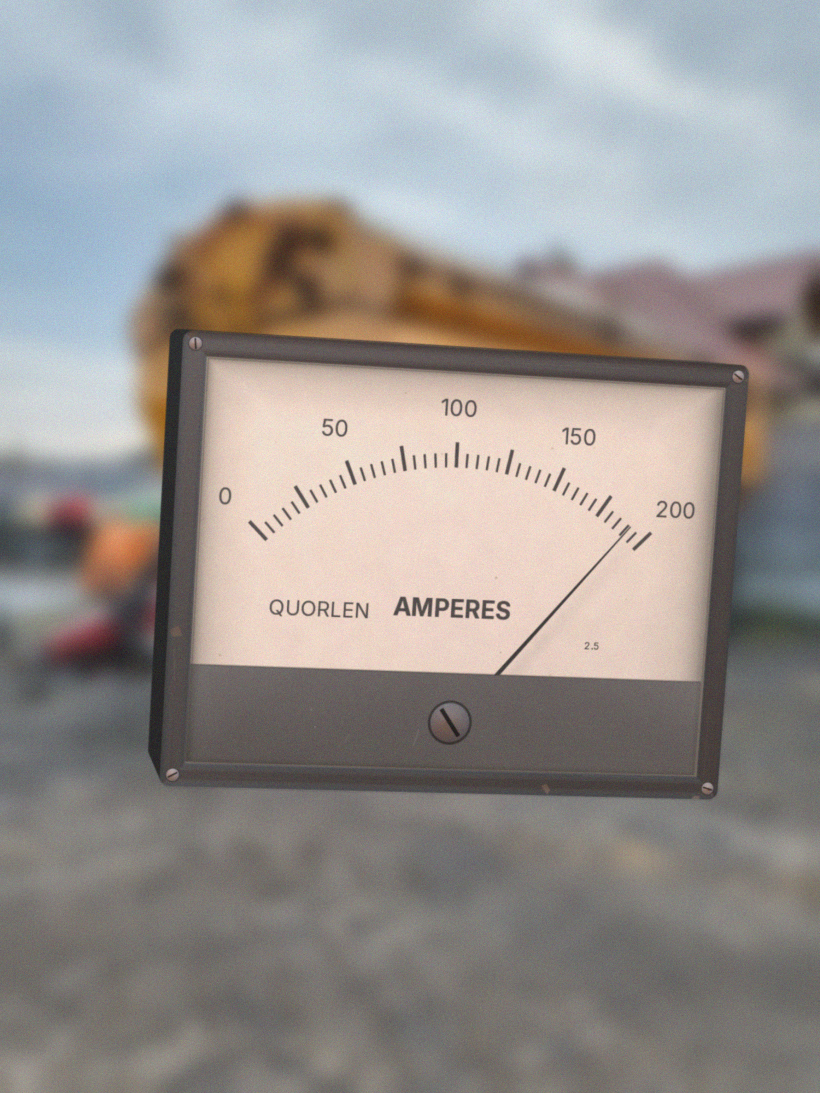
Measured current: 190 A
